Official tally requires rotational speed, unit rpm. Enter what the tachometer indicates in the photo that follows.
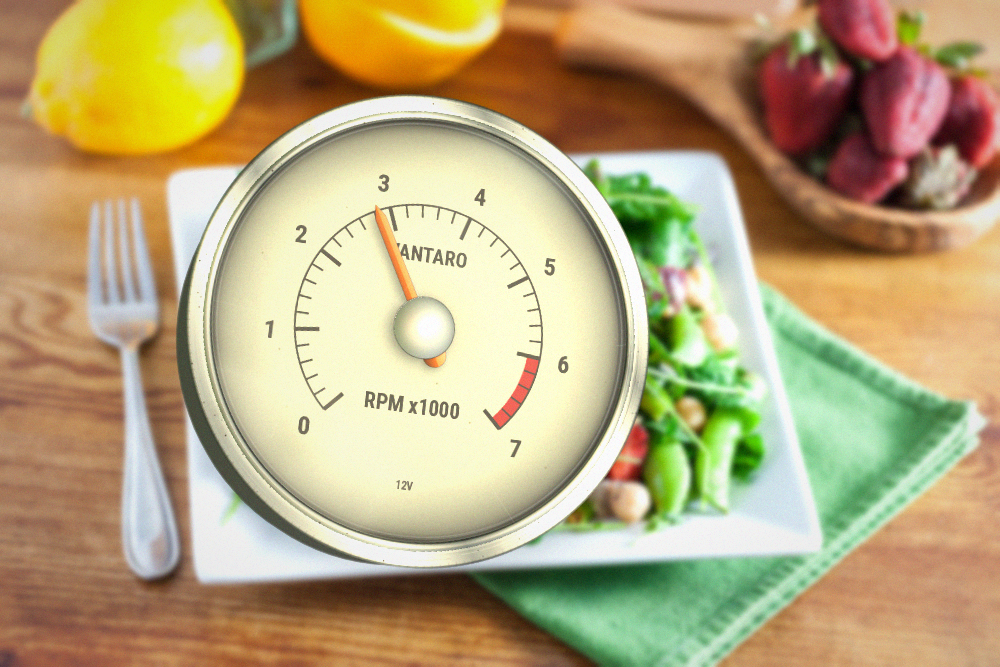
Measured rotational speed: 2800 rpm
